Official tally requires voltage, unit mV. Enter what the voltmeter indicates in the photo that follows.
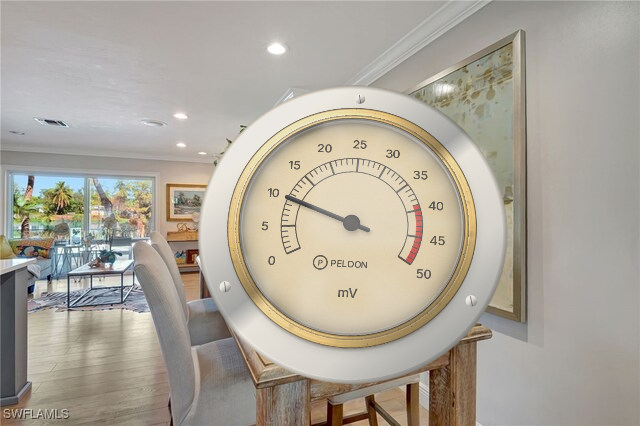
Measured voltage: 10 mV
